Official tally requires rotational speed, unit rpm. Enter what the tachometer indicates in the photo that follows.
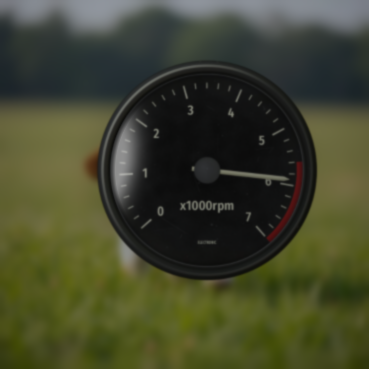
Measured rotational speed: 5900 rpm
